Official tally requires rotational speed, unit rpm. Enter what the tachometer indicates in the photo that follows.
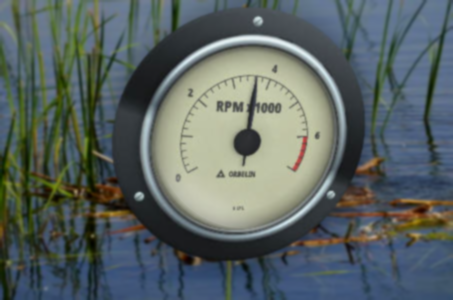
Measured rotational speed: 3600 rpm
